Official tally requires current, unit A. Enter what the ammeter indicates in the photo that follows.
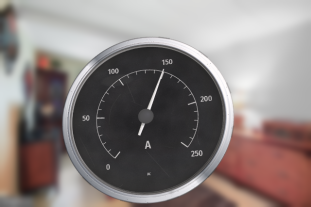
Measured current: 150 A
